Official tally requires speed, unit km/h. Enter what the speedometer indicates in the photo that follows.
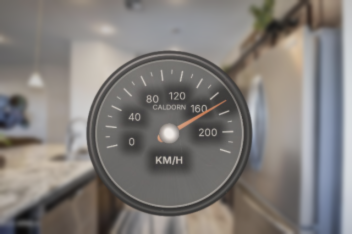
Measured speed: 170 km/h
